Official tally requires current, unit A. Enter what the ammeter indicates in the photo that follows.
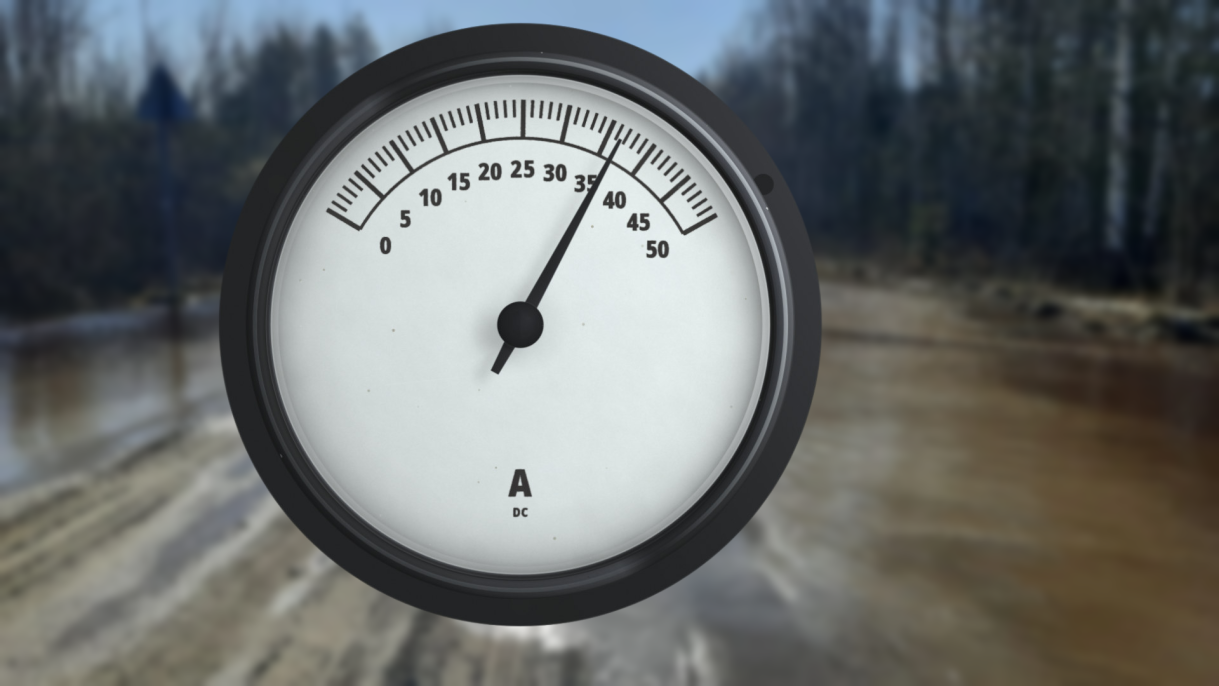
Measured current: 36.5 A
